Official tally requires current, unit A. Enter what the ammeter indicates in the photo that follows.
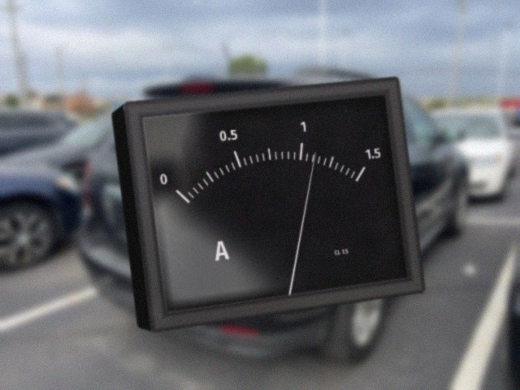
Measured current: 1.1 A
